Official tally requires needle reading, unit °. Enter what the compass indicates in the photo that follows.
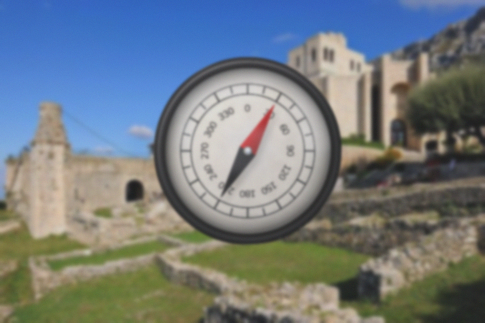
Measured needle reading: 30 °
